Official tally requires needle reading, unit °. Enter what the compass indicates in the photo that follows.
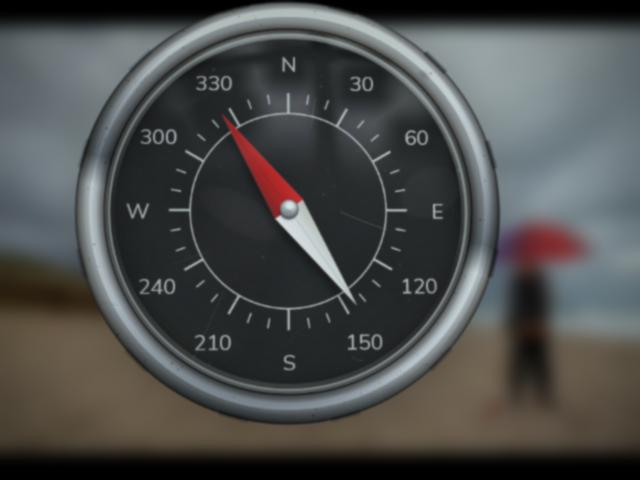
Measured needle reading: 325 °
